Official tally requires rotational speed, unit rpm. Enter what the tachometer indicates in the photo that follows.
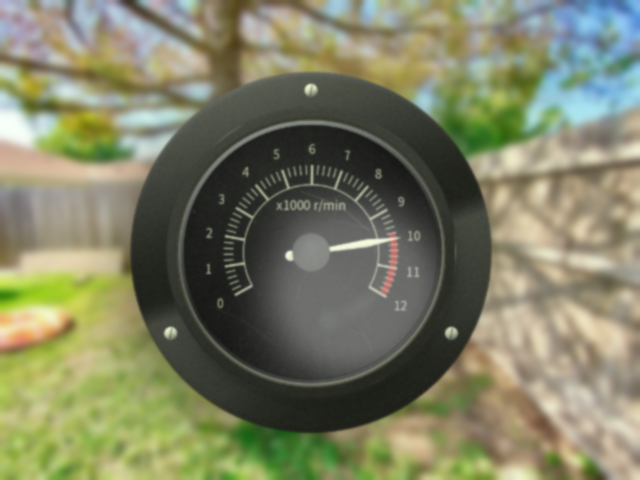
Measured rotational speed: 10000 rpm
